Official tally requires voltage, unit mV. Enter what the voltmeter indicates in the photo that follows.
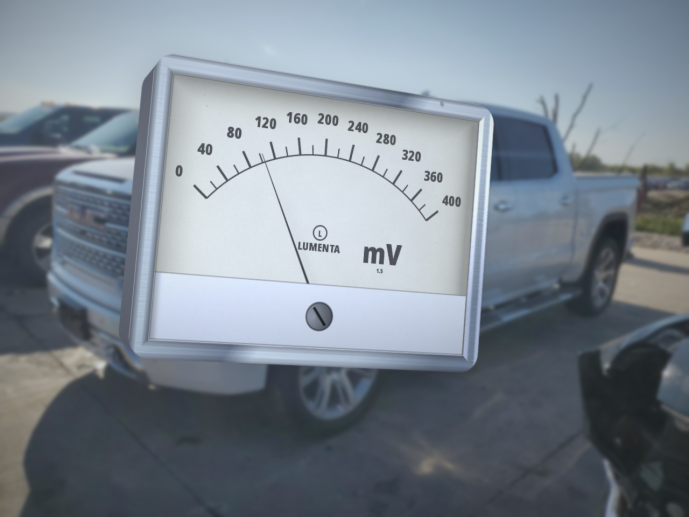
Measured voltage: 100 mV
